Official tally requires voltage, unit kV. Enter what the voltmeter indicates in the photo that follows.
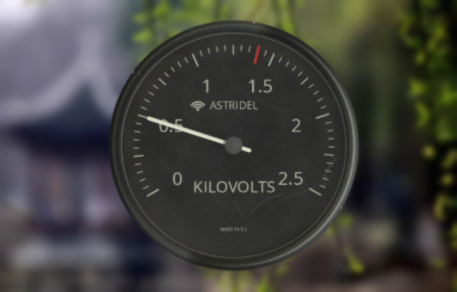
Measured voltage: 0.5 kV
